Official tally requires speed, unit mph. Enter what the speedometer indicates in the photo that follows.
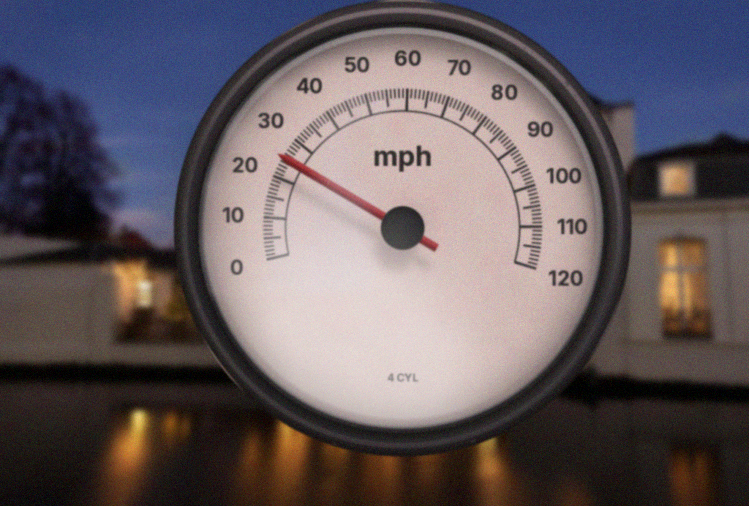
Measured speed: 25 mph
